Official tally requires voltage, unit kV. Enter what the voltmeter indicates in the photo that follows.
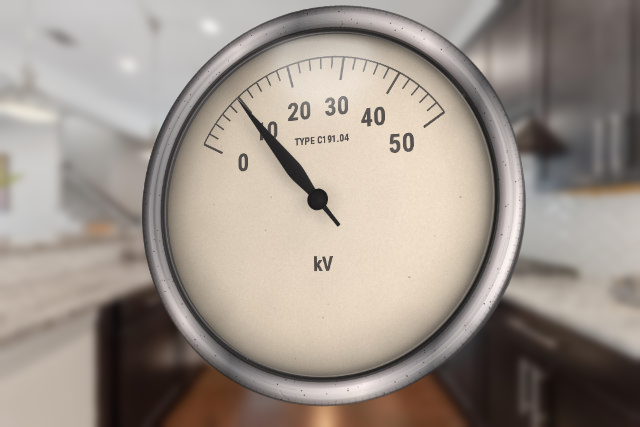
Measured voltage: 10 kV
